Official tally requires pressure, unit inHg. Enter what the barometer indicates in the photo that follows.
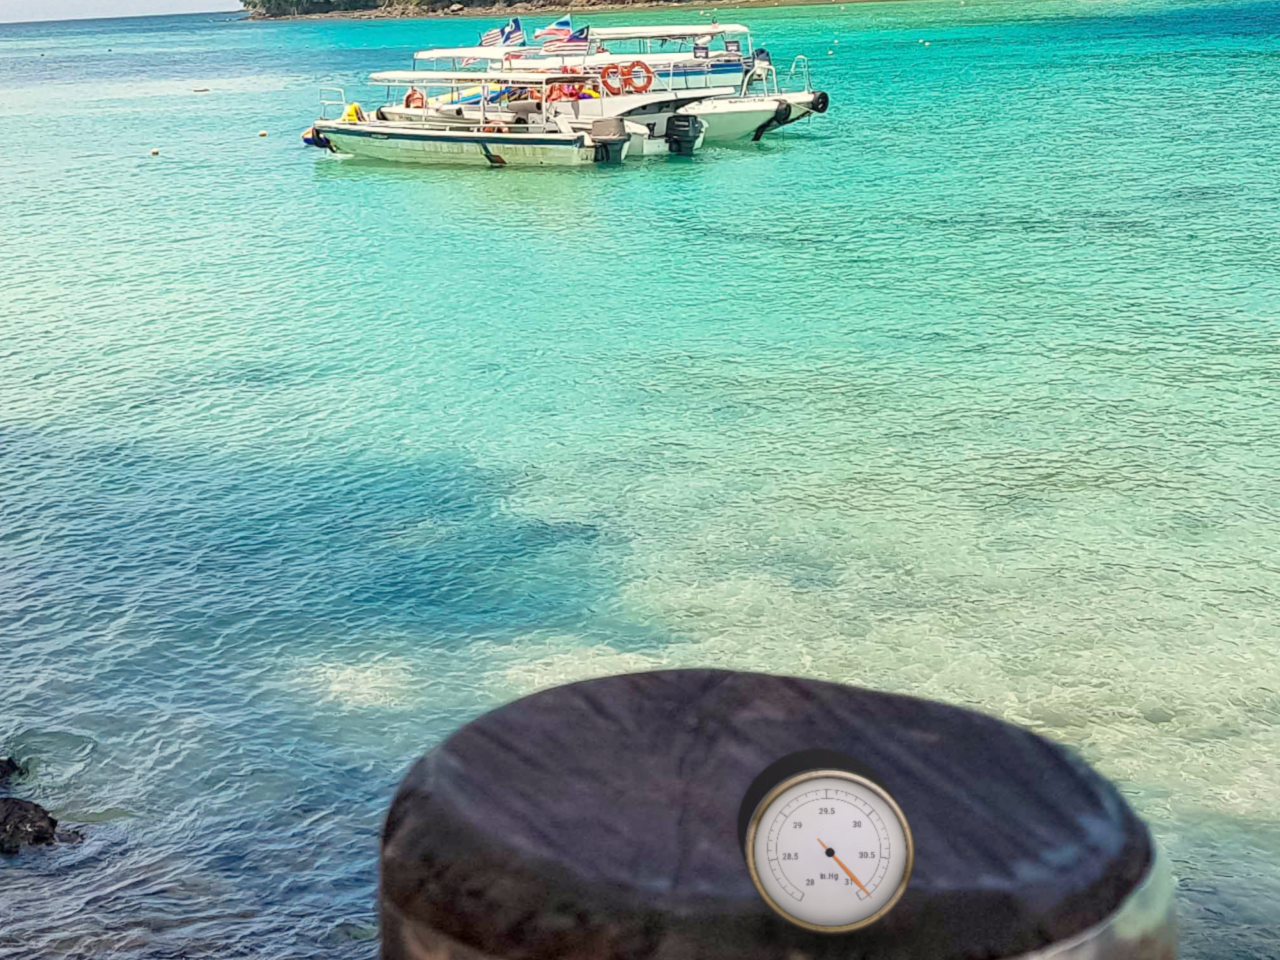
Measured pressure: 30.9 inHg
